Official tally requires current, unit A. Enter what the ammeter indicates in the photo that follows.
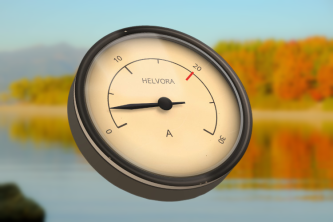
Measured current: 2.5 A
